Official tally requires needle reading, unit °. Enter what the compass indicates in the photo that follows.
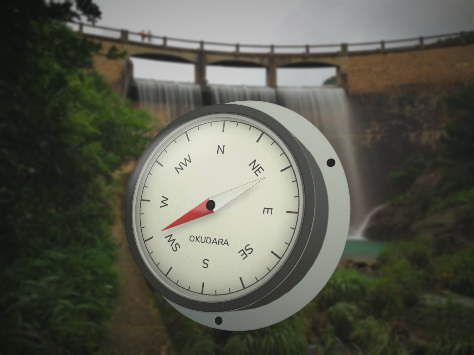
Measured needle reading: 240 °
